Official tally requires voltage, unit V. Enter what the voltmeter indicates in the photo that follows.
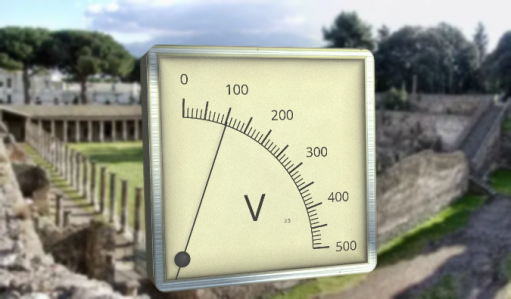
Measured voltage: 100 V
